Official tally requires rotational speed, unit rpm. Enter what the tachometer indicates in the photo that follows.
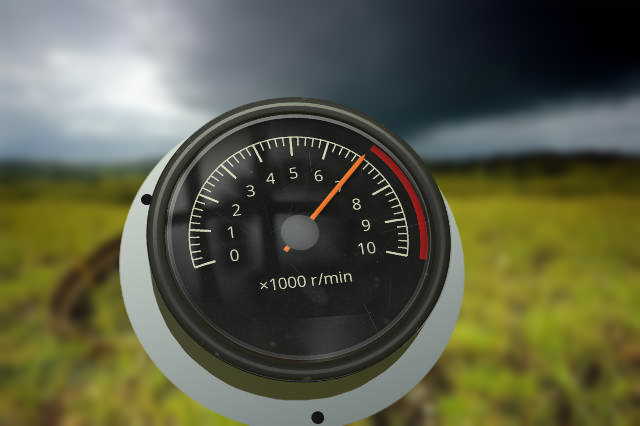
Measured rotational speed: 7000 rpm
